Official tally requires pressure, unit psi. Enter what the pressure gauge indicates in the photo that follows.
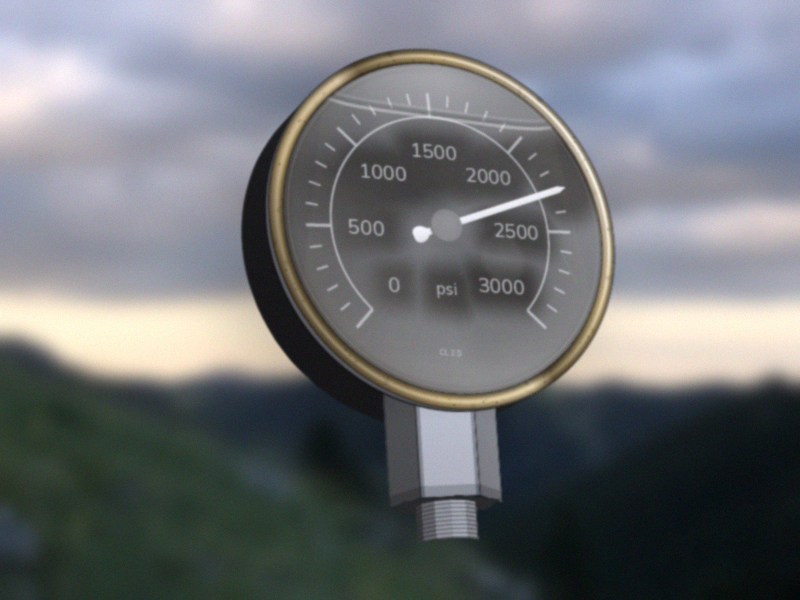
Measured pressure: 2300 psi
